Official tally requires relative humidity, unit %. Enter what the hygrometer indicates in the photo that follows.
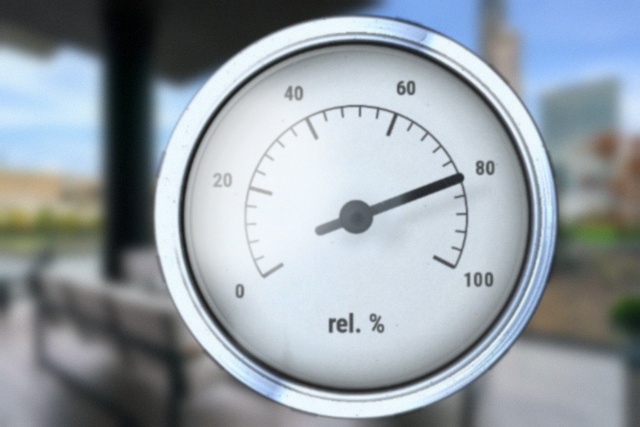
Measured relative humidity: 80 %
